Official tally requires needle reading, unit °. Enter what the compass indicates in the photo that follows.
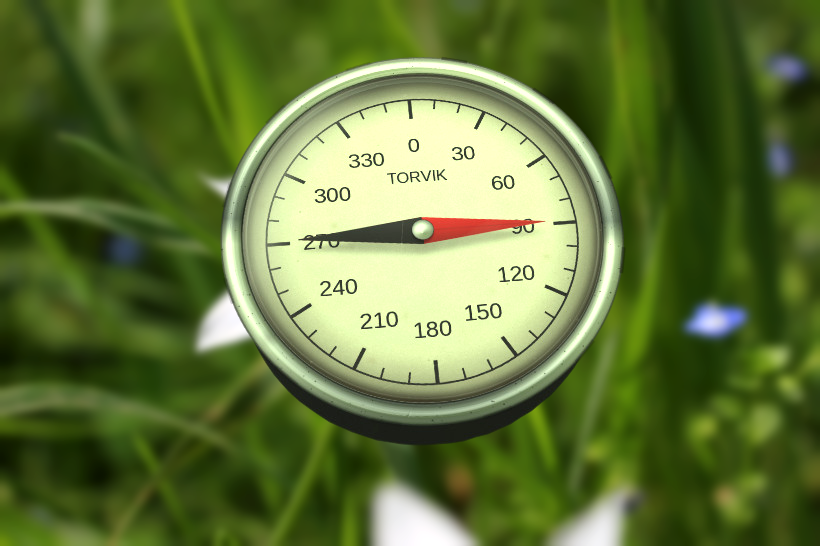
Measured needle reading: 90 °
